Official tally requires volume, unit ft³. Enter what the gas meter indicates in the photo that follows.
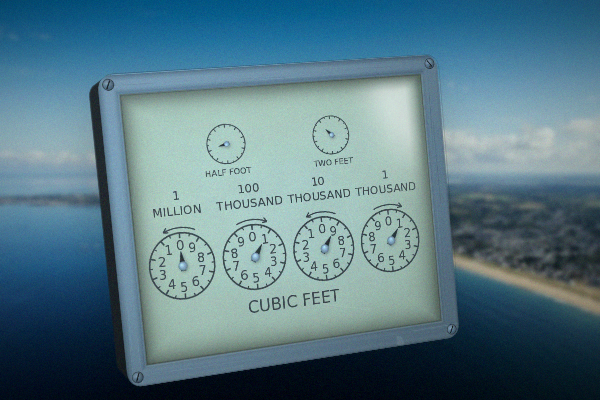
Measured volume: 9100 ft³
